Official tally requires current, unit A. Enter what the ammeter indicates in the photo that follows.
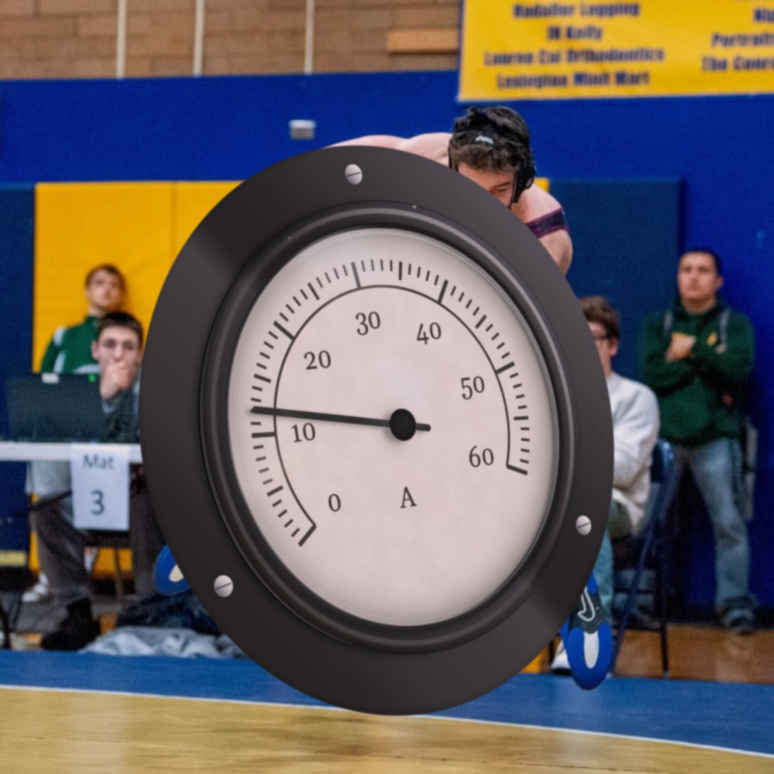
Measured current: 12 A
